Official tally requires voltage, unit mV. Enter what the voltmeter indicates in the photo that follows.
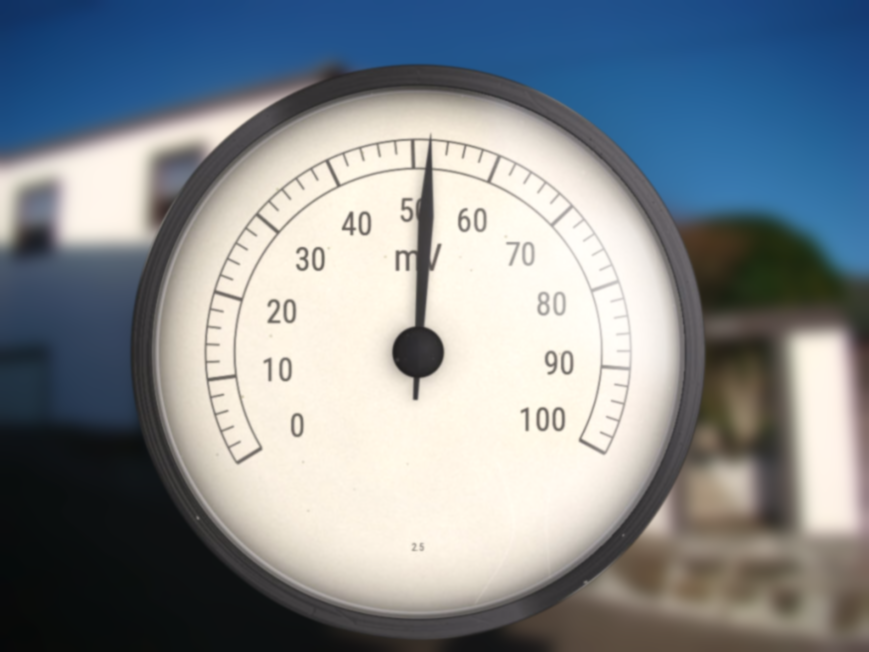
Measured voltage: 52 mV
